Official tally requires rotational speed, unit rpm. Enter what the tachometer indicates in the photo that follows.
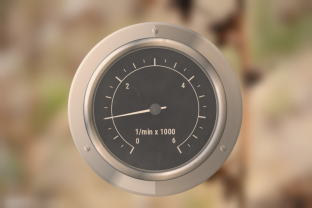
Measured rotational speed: 1000 rpm
